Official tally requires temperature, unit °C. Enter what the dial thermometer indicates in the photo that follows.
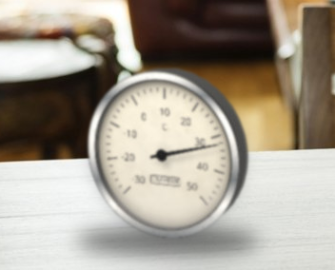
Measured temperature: 32 °C
